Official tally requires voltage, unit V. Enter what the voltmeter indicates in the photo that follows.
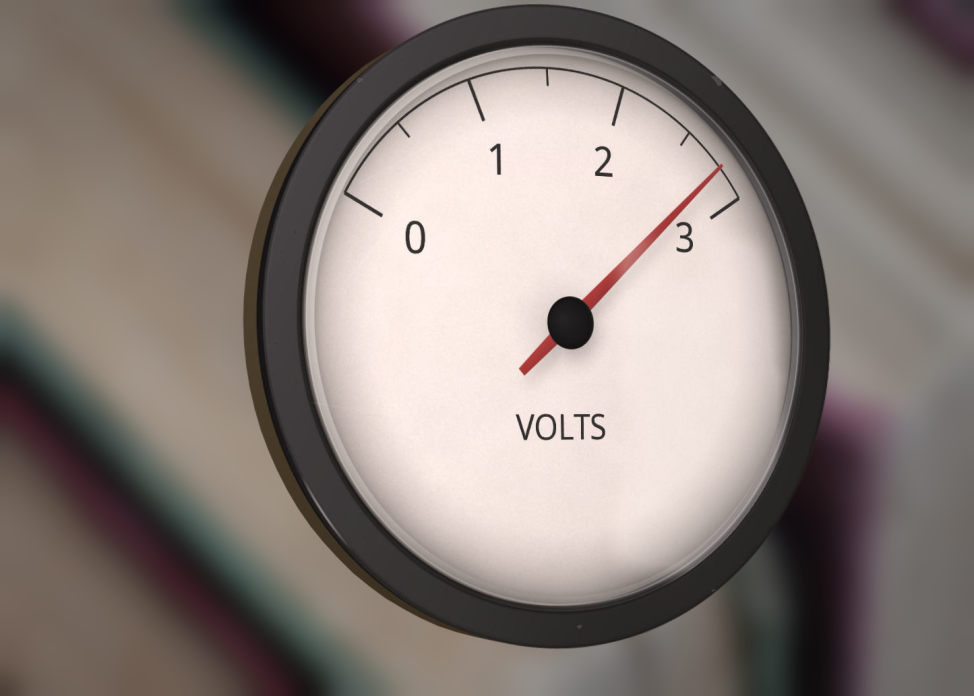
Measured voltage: 2.75 V
